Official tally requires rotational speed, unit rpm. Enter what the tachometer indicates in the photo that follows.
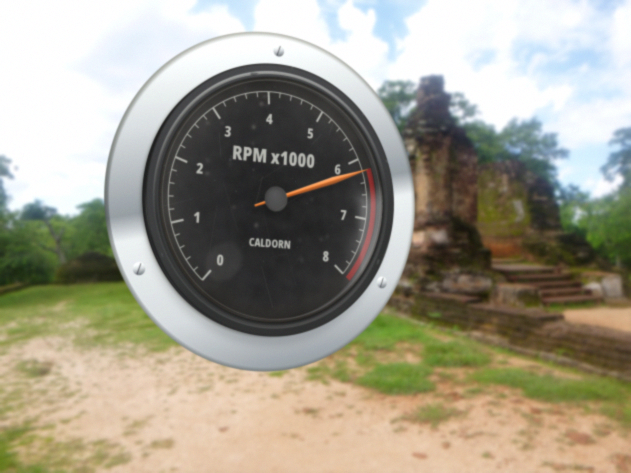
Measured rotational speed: 6200 rpm
